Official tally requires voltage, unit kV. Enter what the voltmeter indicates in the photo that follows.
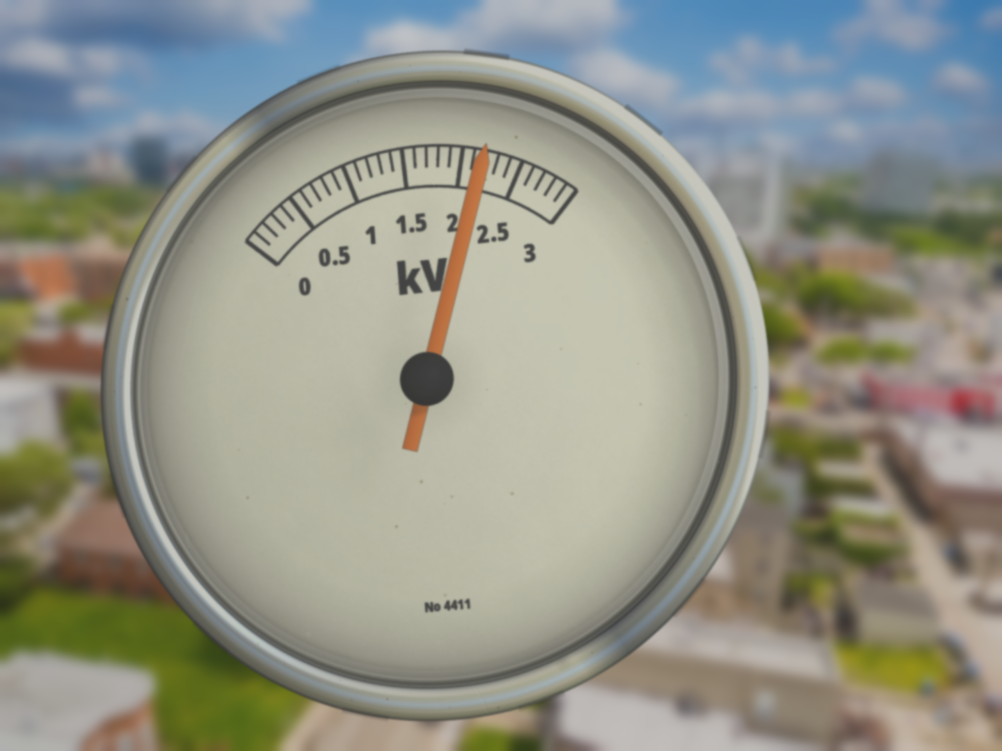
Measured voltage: 2.2 kV
